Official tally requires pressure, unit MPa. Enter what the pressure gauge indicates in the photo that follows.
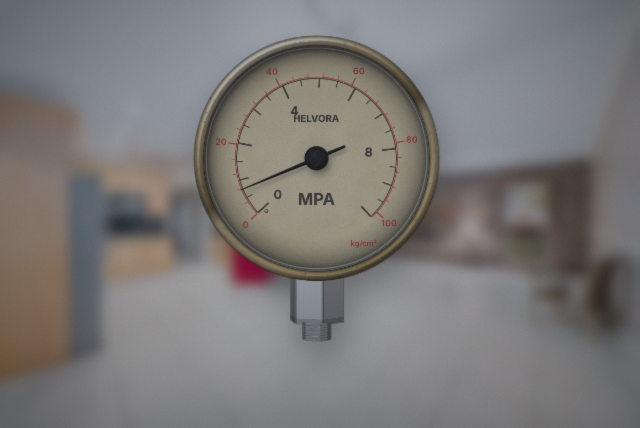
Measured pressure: 0.75 MPa
